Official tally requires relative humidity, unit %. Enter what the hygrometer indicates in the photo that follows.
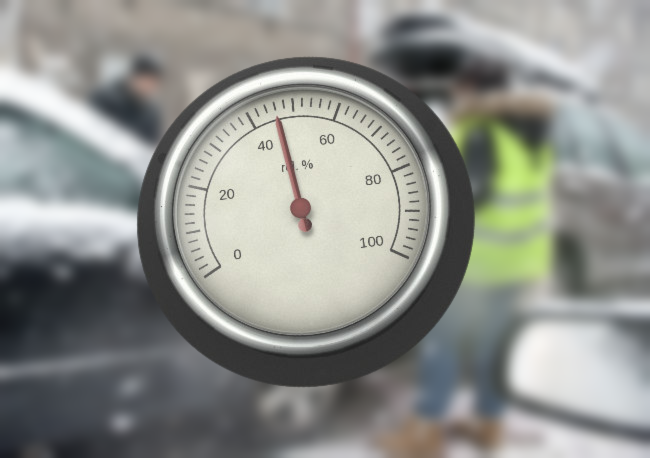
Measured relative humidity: 46 %
